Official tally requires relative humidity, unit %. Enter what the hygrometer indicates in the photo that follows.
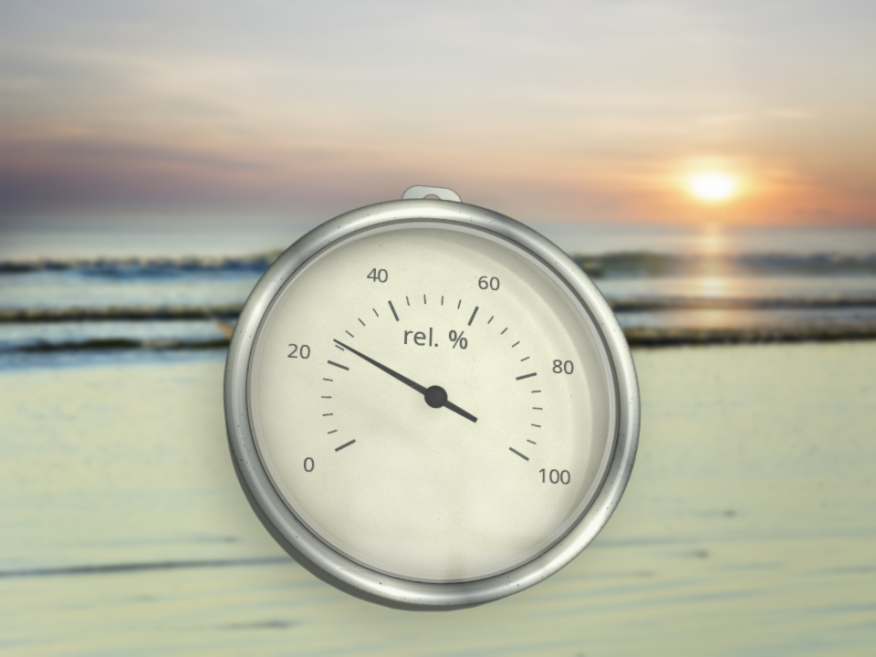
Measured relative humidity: 24 %
